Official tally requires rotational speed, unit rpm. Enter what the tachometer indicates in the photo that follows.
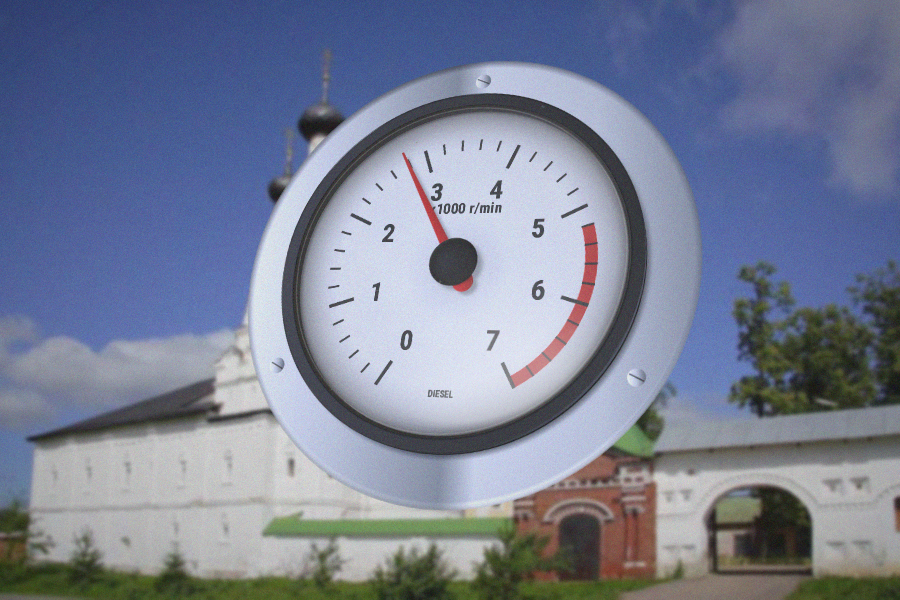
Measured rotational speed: 2800 rpm
